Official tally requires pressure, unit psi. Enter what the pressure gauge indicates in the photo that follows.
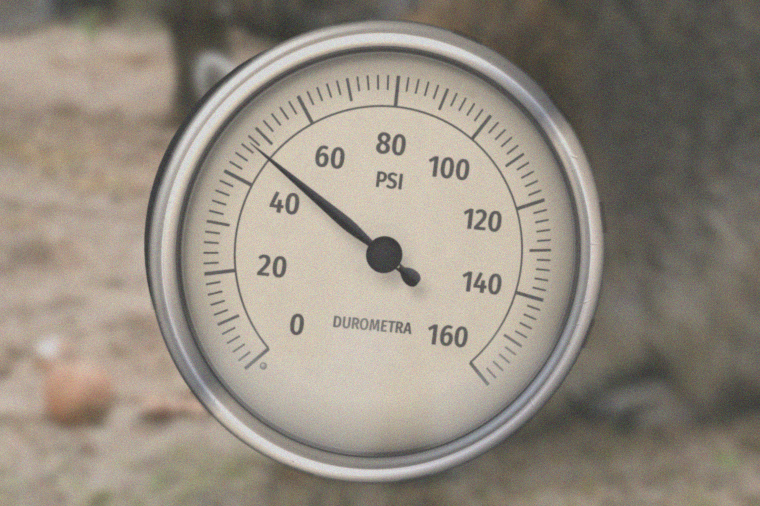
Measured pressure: 47 psi
